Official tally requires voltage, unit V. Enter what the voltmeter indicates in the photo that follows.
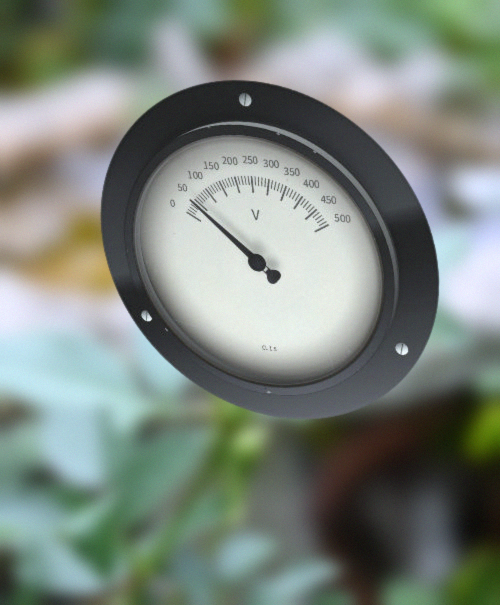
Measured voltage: 50 V
